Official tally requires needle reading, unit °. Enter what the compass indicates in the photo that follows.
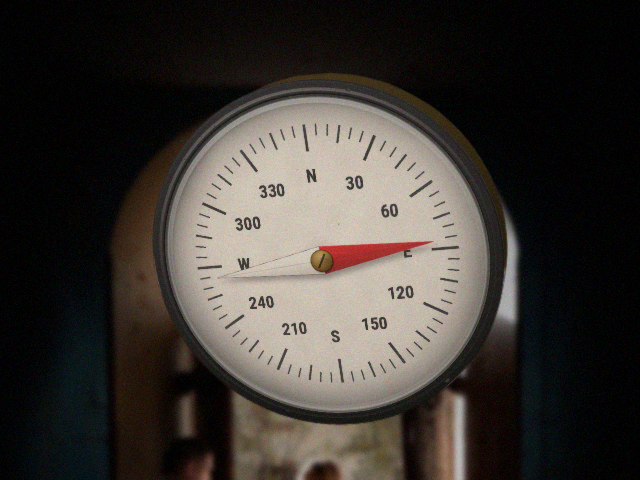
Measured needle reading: 85 °
